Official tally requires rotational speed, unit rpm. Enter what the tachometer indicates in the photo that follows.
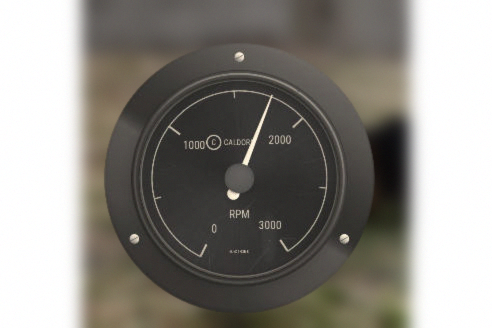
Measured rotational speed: 1750 rpm
